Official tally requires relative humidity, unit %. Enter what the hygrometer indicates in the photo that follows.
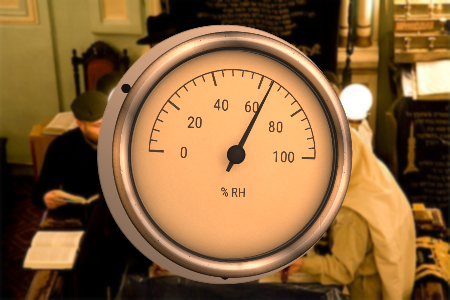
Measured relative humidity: 64 %
